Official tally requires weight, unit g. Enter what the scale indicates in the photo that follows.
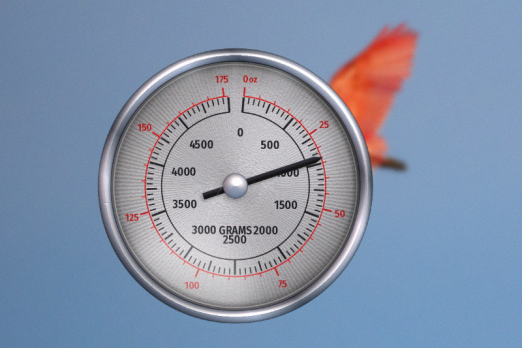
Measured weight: 950 g
